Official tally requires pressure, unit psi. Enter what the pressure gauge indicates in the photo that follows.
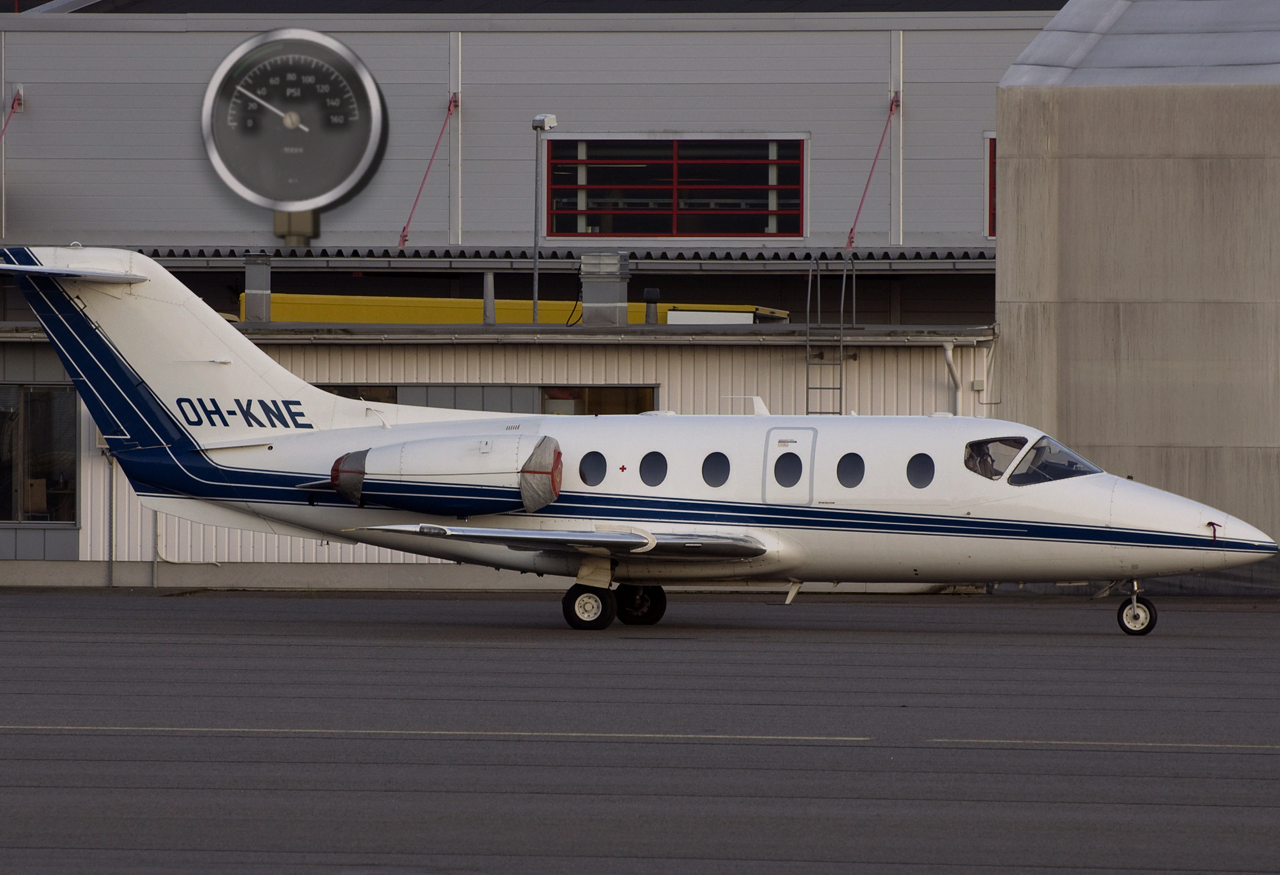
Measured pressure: 30 psi
